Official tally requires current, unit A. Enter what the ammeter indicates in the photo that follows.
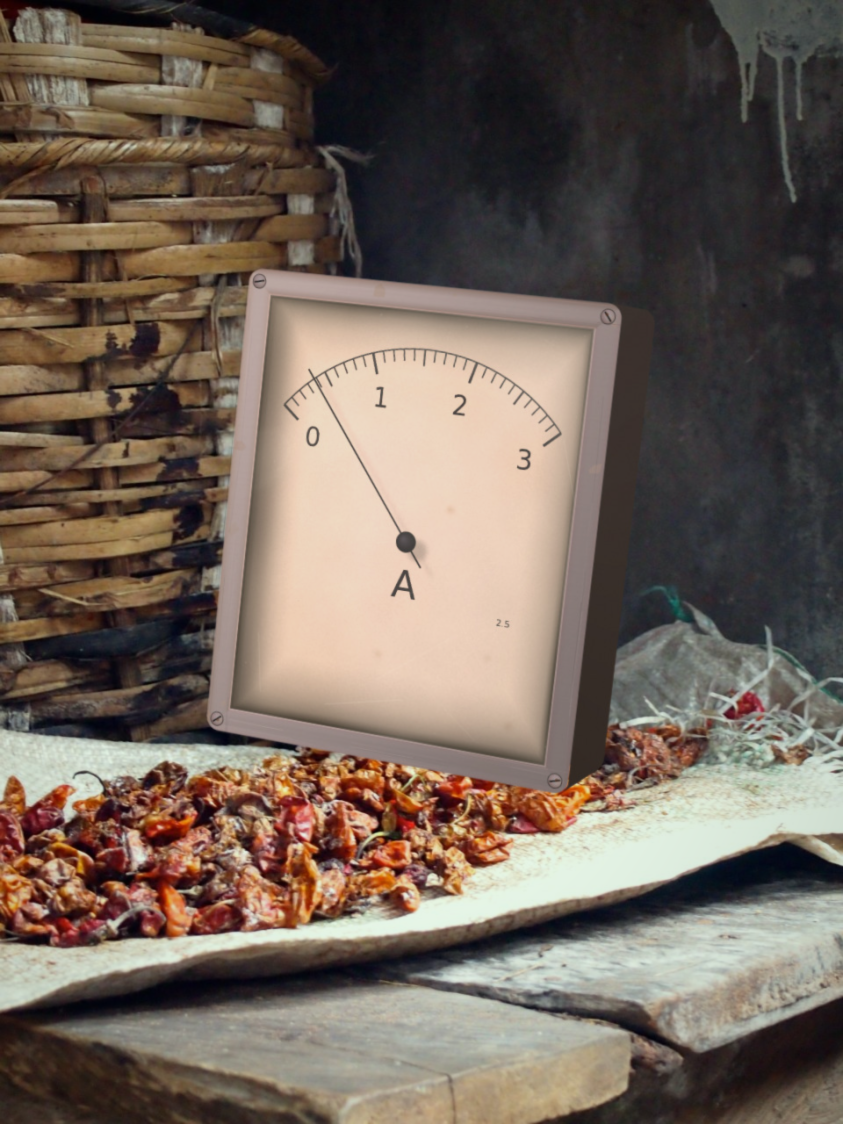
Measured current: 0.4 A
